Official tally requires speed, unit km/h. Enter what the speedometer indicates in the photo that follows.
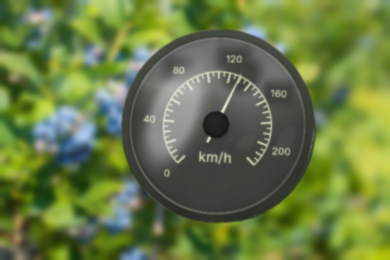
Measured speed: 130 km/h
